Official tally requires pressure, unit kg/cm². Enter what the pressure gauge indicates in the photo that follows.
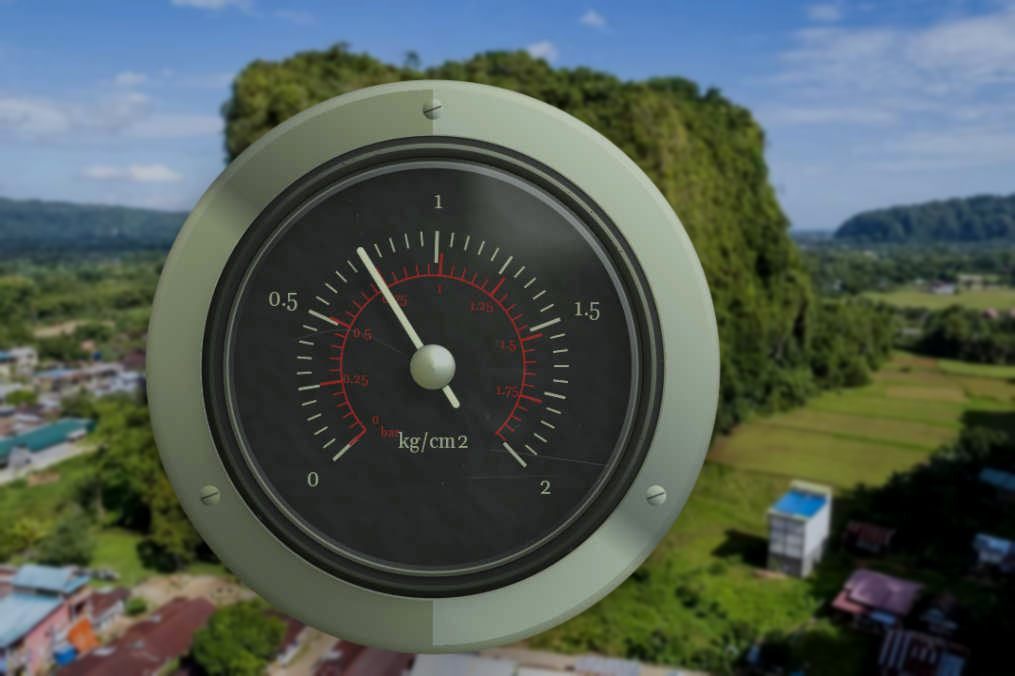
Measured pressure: 0.75 kg/cm²
